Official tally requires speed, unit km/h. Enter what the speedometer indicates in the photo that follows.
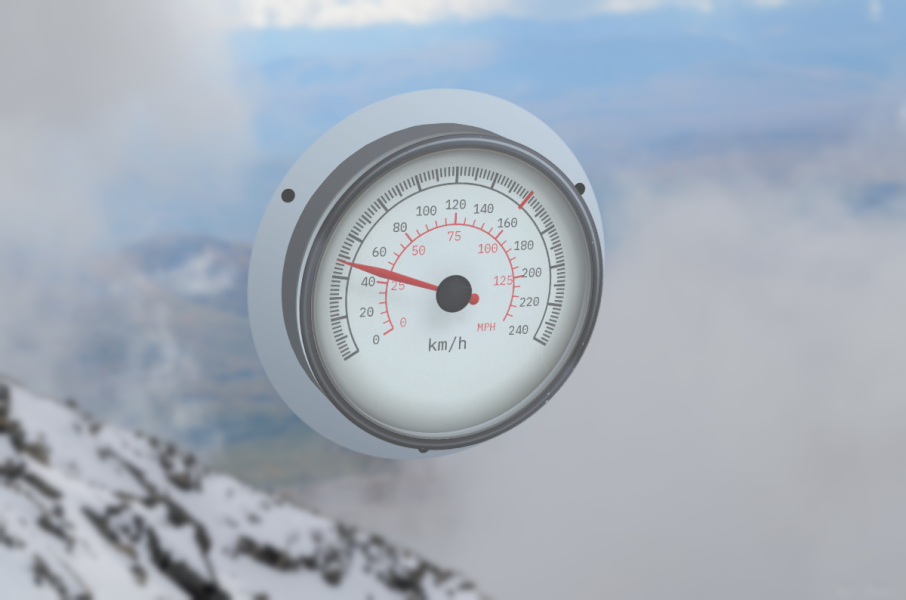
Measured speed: 48 km/h
